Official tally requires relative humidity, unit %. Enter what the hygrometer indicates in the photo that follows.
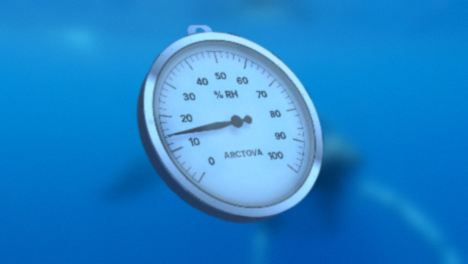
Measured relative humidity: 14 %
